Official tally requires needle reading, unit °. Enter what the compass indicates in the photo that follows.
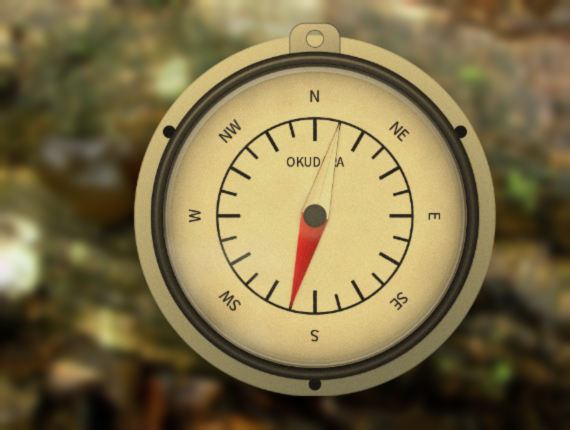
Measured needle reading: 195 °
